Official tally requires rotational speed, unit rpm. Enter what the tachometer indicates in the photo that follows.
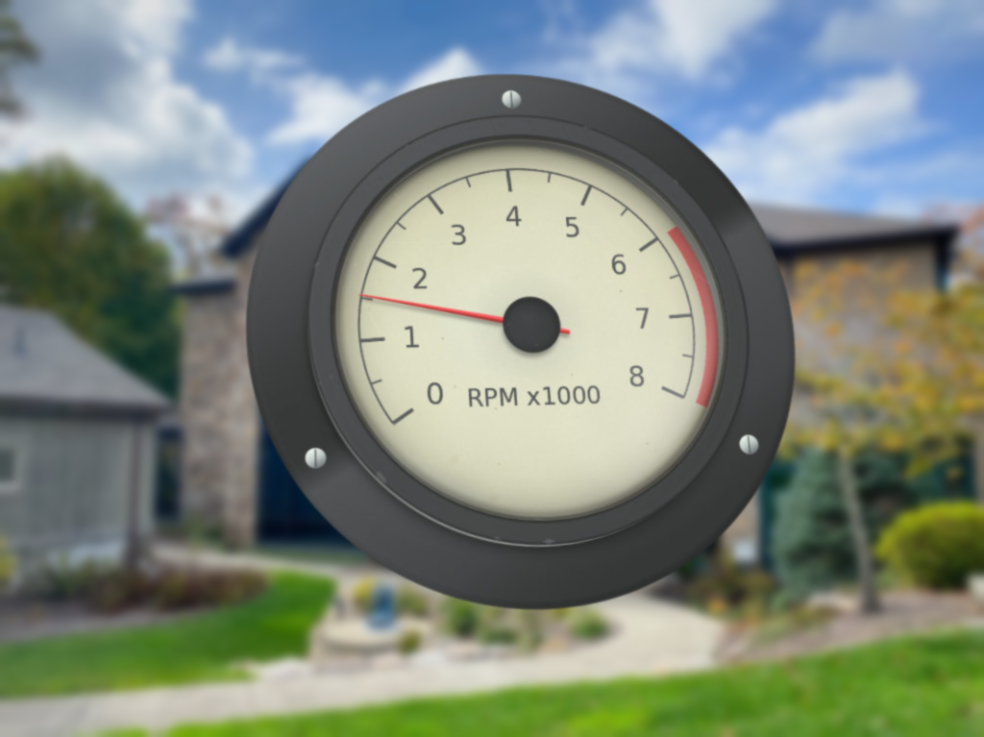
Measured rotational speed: 1500 rpm
